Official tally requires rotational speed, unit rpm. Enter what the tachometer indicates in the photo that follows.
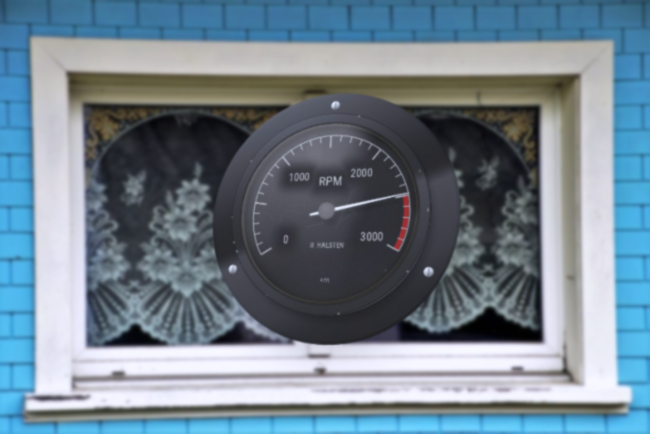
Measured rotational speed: 2500 rpm
